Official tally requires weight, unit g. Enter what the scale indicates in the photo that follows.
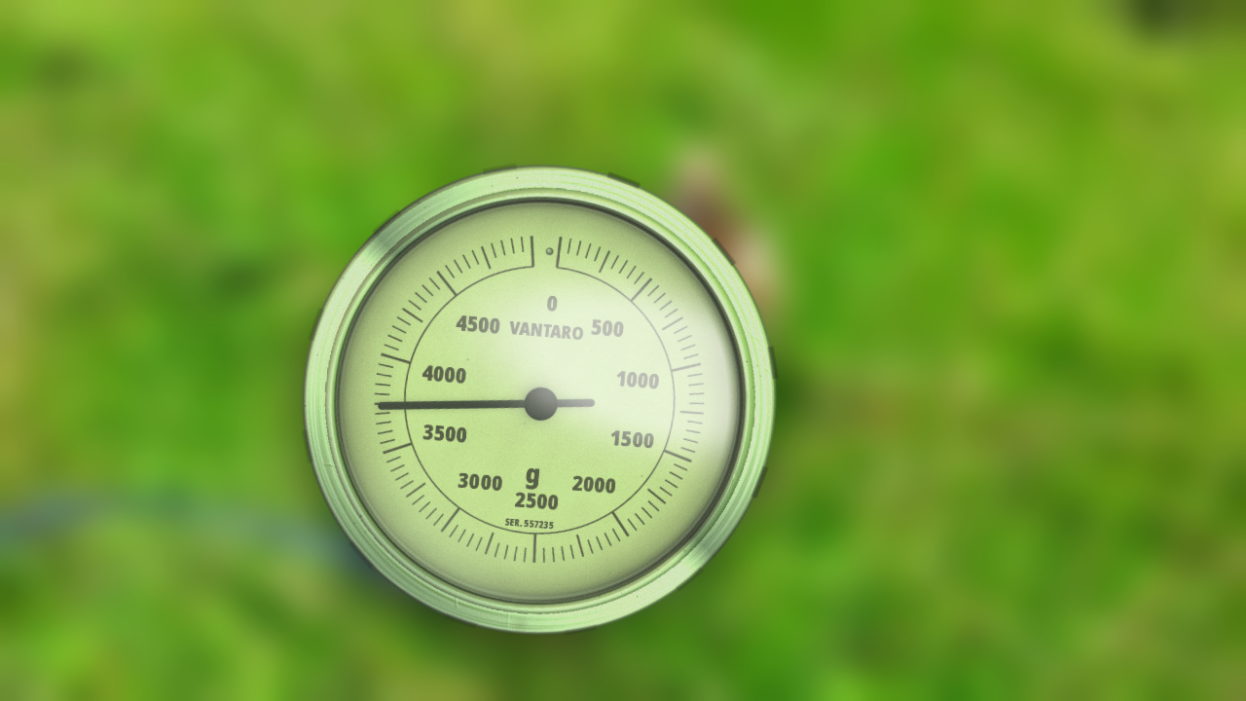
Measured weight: 3750 g
